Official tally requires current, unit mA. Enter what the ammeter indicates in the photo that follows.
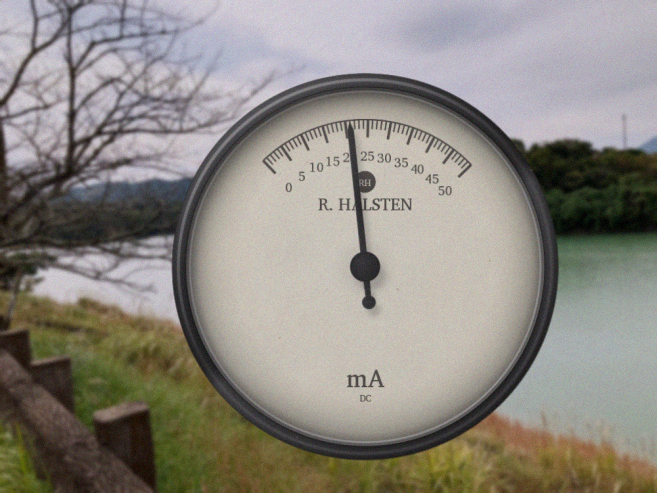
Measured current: 21 mA
